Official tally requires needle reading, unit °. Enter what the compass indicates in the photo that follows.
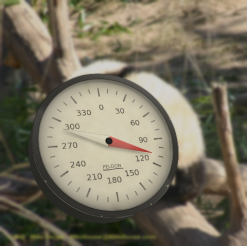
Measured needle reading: 110 °
